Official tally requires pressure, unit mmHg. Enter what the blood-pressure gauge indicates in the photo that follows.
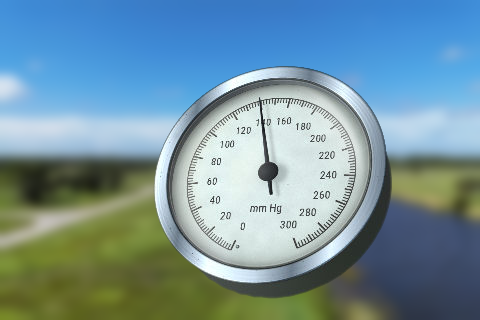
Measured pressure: 140 mmHg
